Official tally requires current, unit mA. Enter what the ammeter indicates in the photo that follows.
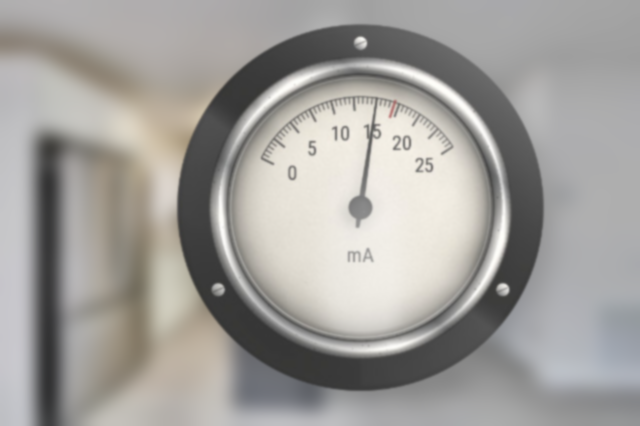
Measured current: 15 mA
